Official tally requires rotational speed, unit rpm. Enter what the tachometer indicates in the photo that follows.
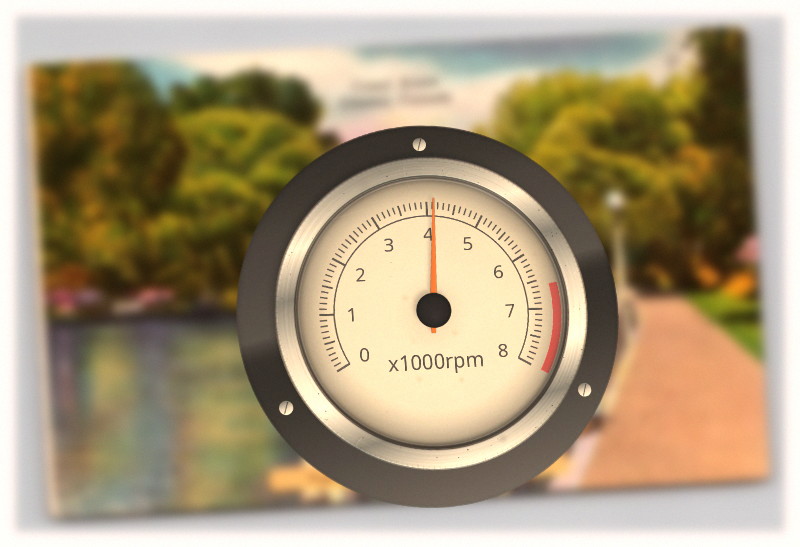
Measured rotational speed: 4100 rpm
